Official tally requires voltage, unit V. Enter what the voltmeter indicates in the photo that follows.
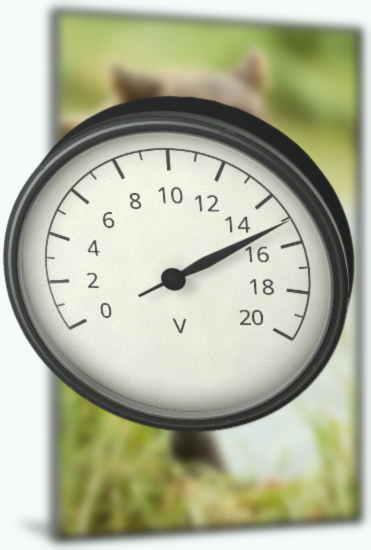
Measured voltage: 15 V
